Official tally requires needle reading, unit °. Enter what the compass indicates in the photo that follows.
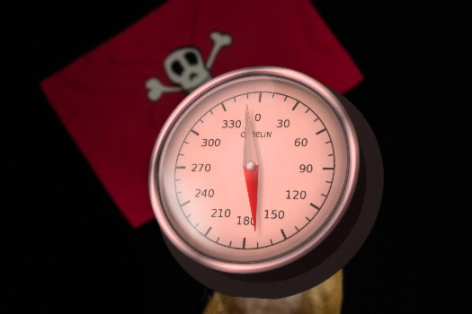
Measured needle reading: 170 °
